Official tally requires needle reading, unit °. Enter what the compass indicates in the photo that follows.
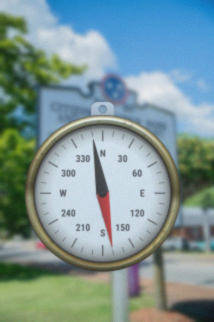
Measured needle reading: 170 °
